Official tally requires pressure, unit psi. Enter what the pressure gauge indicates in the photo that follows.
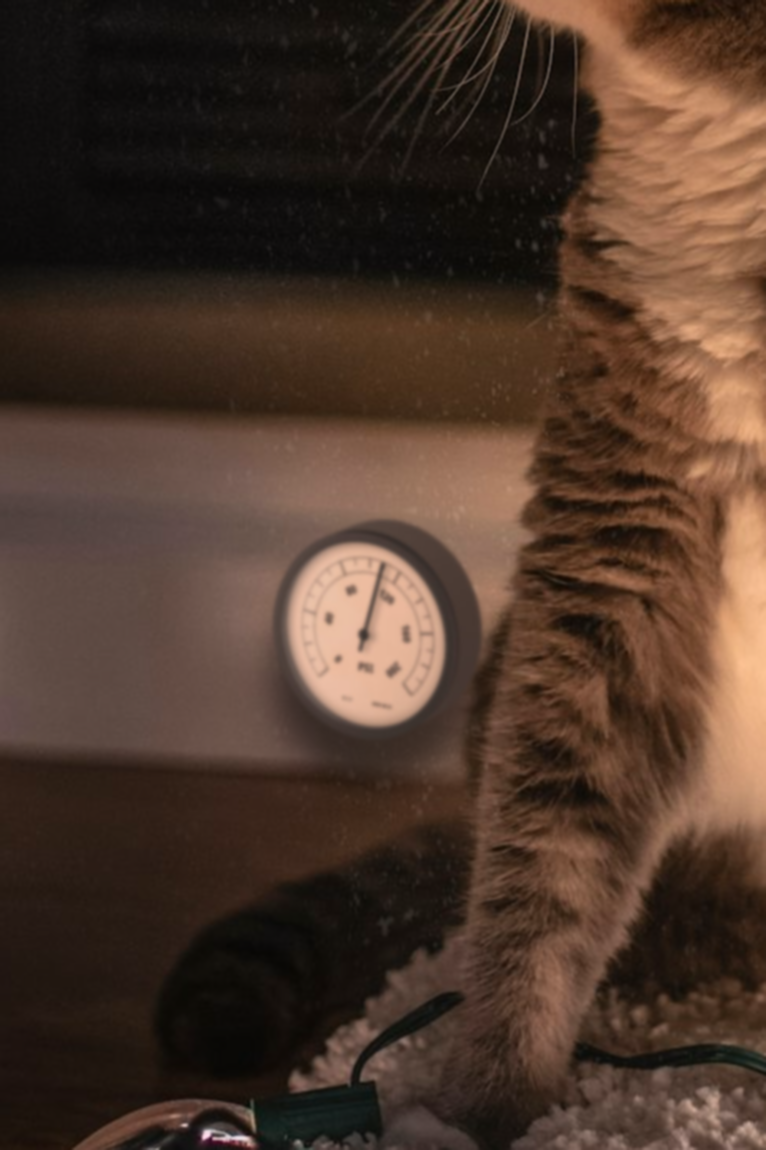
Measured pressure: 110 psi
